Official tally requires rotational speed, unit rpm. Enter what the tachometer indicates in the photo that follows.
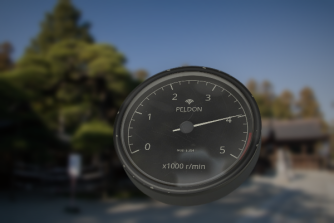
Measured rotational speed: 4000 rpm
